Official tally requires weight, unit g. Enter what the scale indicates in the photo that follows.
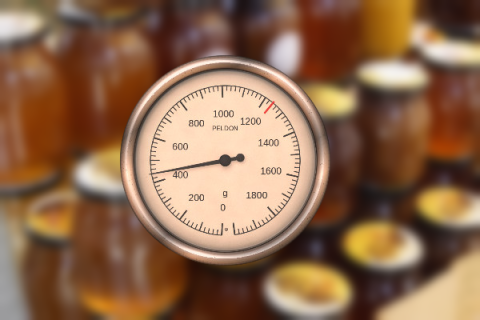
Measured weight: 440 g
